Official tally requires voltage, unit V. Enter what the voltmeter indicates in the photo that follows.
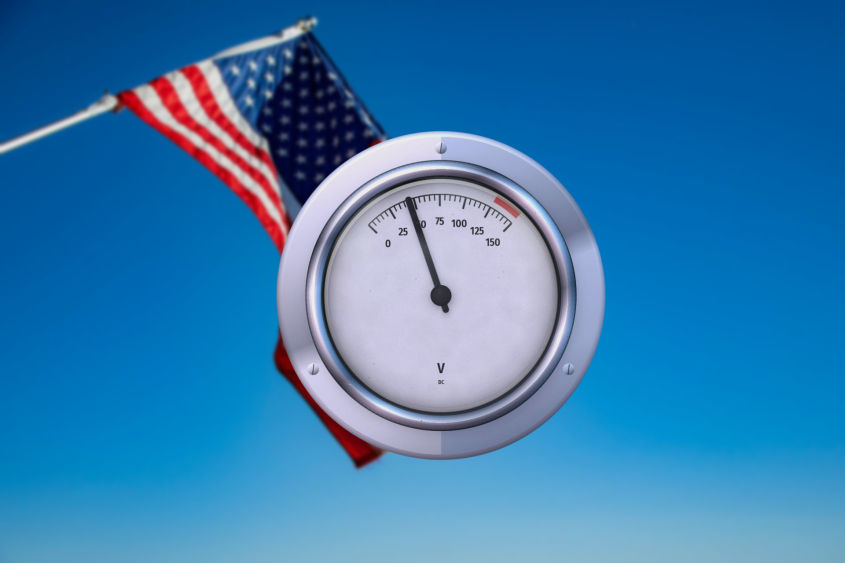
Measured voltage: 45 V
